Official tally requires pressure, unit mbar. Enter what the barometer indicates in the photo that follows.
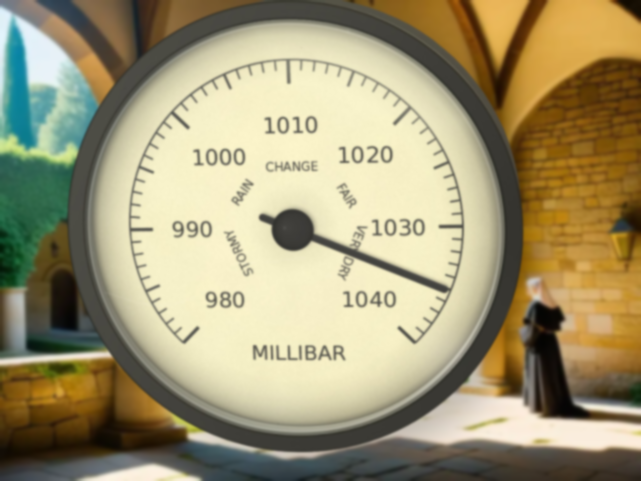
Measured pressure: 1035 mbar
